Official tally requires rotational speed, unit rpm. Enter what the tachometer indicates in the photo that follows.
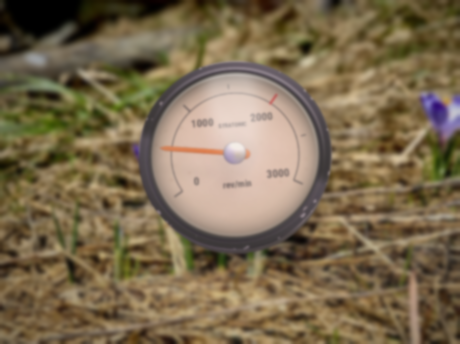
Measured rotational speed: 500 rpm
